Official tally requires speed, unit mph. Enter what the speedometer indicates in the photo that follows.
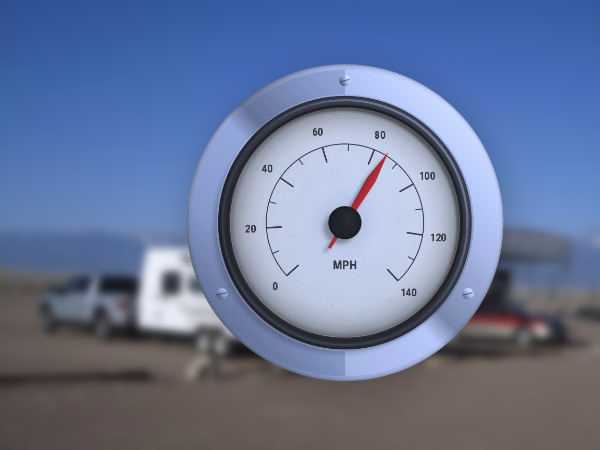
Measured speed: 85 mph
